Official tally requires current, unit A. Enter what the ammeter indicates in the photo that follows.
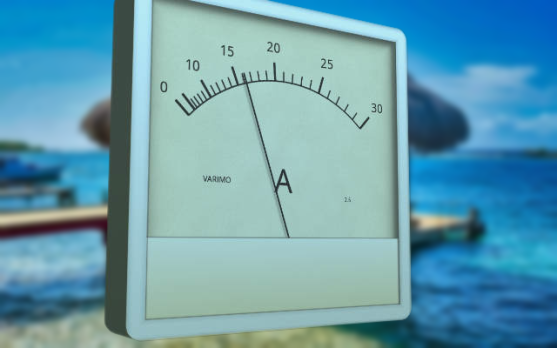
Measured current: 16 A
